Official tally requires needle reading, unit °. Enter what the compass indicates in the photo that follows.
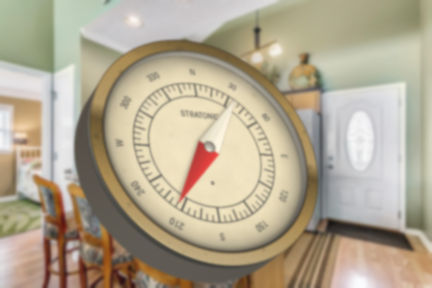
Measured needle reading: 215 °
